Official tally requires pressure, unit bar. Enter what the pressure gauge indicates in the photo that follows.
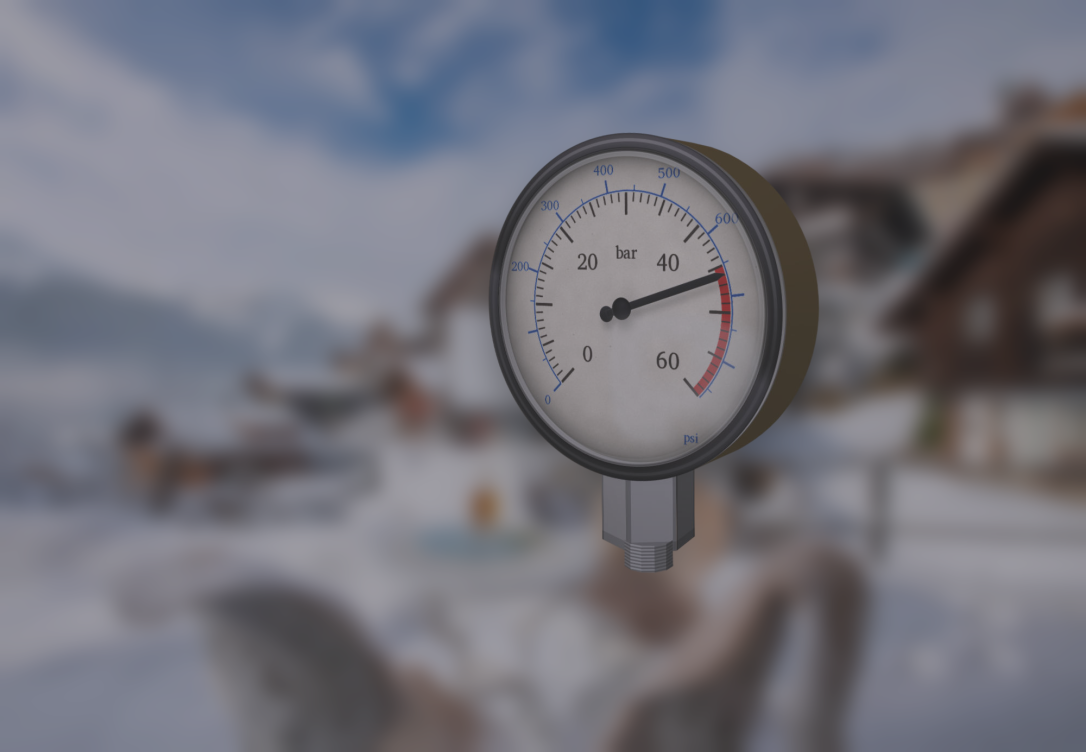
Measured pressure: 46 bar
